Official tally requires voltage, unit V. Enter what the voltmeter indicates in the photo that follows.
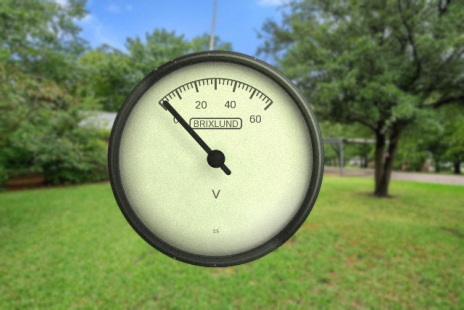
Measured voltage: 2 V
